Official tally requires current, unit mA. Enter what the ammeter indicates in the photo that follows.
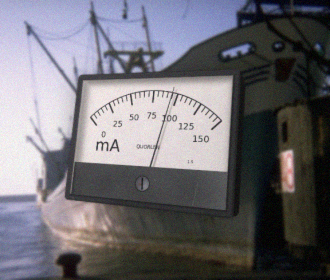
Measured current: 95 mA
